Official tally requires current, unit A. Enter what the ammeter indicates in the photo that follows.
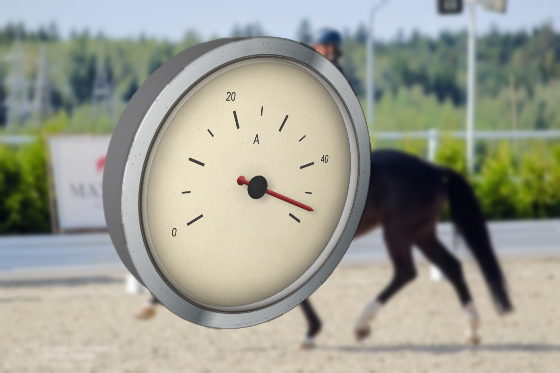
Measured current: 47.5 A
